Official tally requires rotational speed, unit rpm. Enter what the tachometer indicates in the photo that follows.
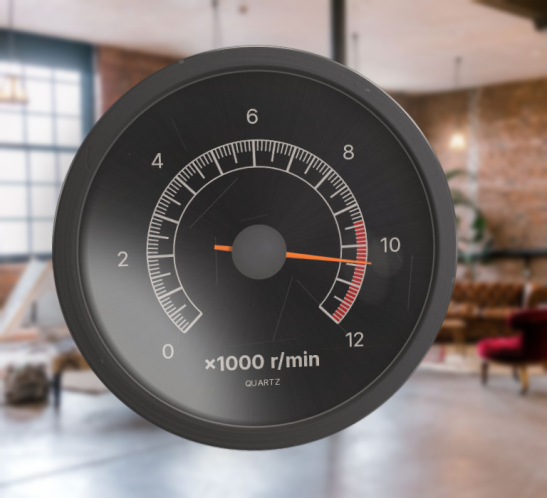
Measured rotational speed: 10400 rpm
